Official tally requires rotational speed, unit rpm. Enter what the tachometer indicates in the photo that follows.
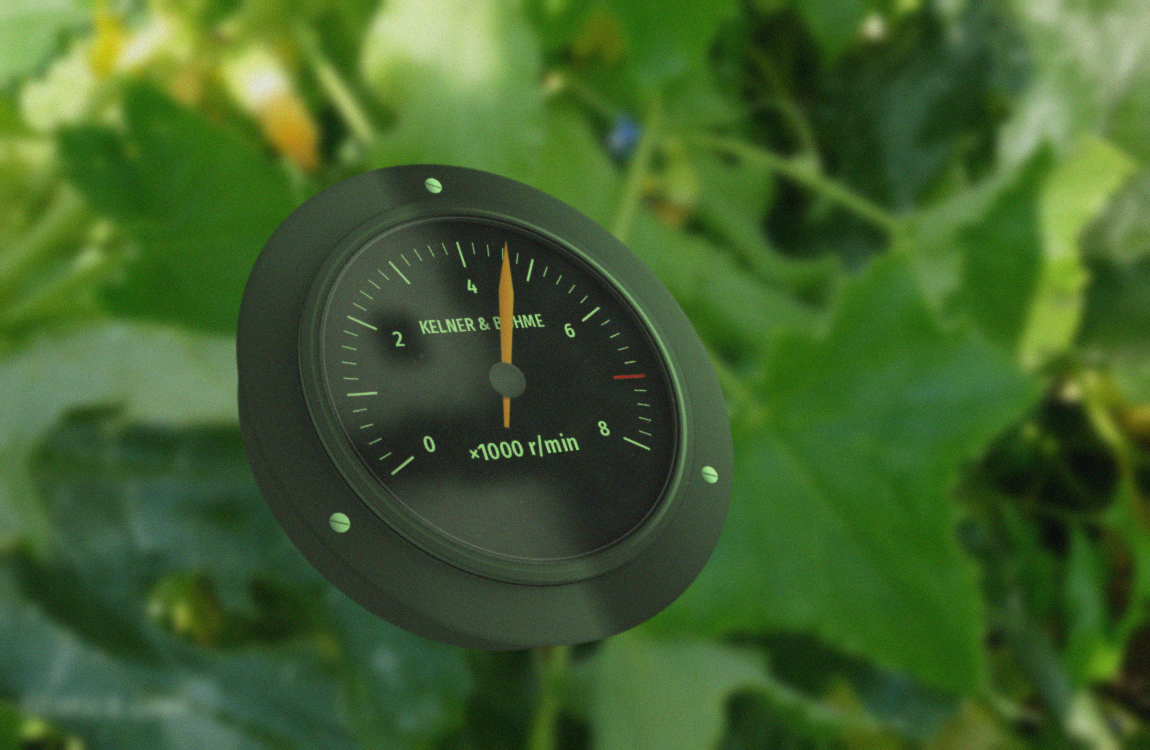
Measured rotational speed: 4600 rpm
